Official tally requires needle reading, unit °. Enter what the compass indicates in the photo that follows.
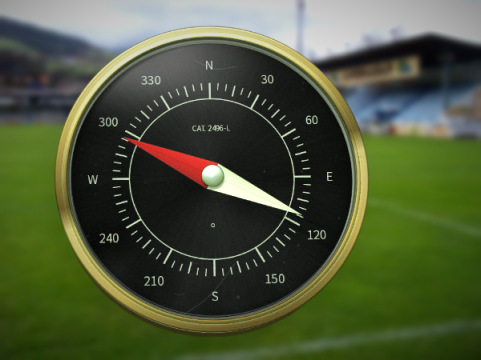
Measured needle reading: 295 °
